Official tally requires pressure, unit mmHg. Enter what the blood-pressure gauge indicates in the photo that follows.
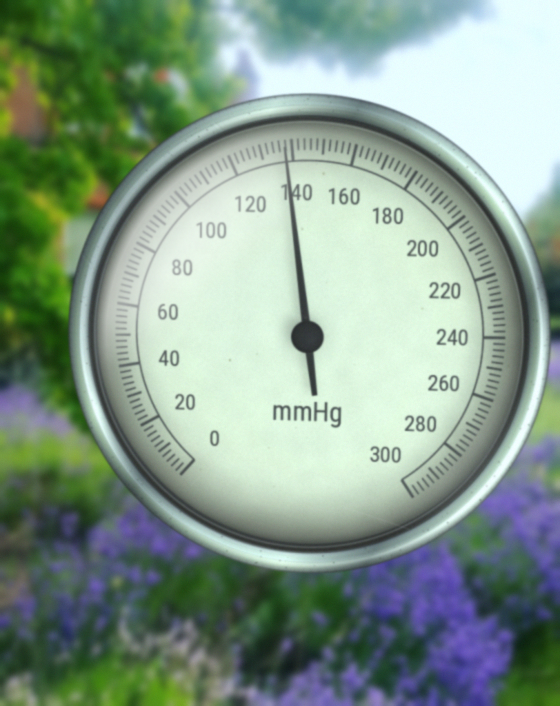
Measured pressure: 138 mmHg
